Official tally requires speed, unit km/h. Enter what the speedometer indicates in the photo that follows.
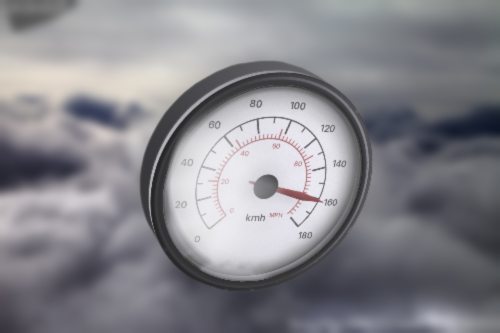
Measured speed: 160 km/h
